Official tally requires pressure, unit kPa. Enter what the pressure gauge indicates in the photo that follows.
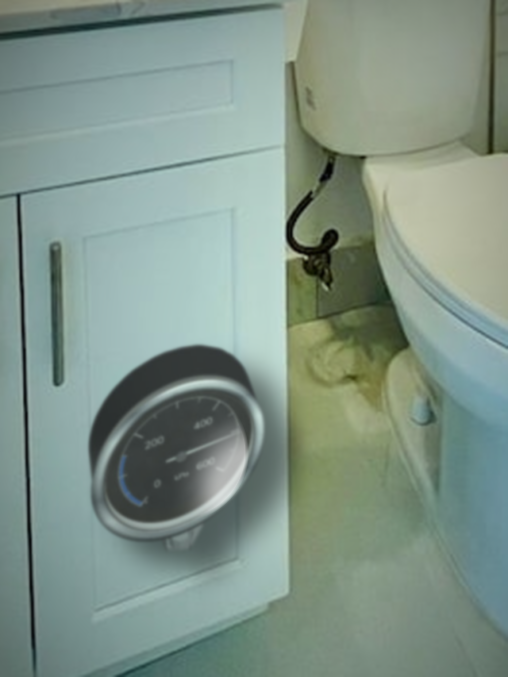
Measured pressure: 500 kPa
